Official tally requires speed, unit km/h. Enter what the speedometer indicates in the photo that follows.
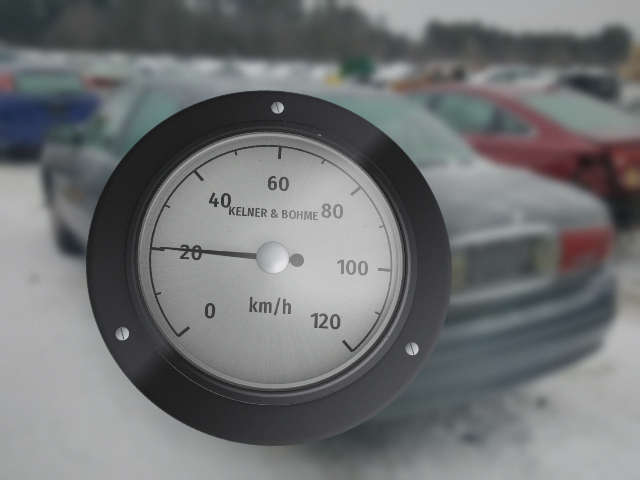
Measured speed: 20 km/h
